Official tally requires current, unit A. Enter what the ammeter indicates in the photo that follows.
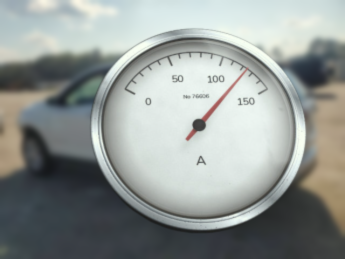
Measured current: 125 A
